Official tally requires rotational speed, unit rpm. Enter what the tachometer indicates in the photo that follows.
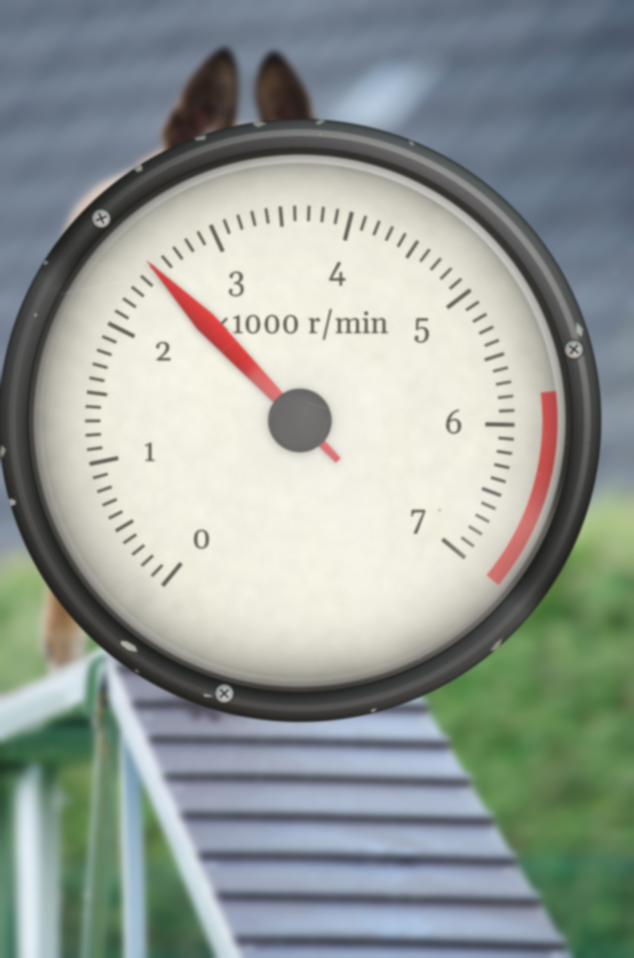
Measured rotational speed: 2500 rpm
